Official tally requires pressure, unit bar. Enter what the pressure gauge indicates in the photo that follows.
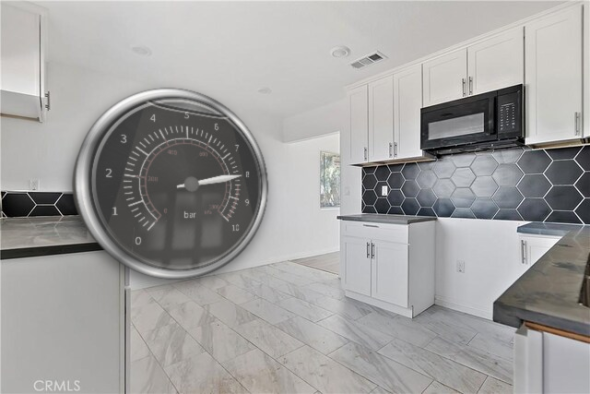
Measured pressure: 8 bar
